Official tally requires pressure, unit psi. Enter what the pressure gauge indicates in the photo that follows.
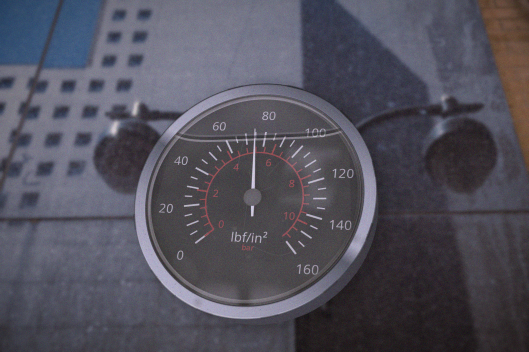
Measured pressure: 75 psi
